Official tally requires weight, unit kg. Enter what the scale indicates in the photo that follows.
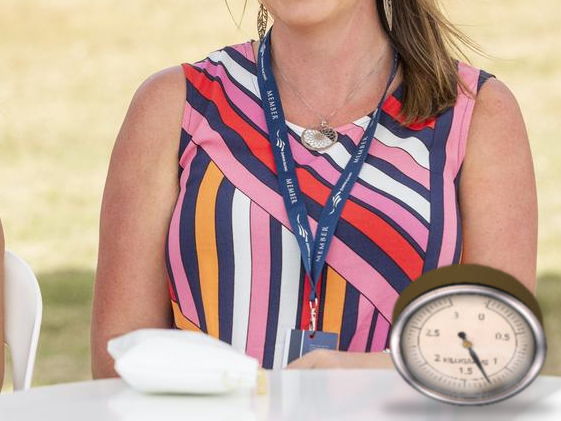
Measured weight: 1.25 kg
